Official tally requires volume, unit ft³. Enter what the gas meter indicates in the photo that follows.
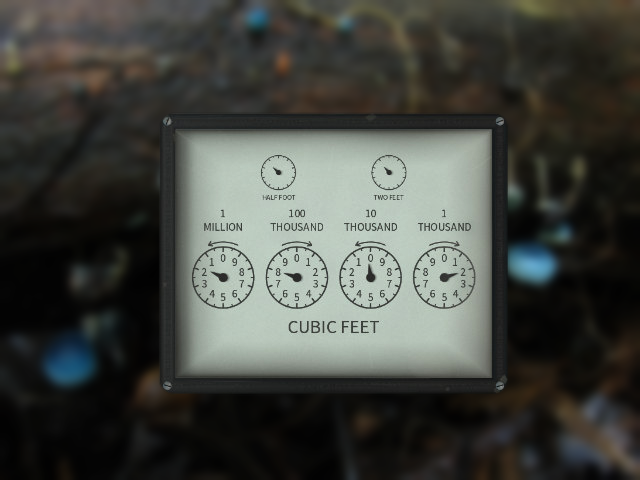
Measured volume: 180200 ft³
